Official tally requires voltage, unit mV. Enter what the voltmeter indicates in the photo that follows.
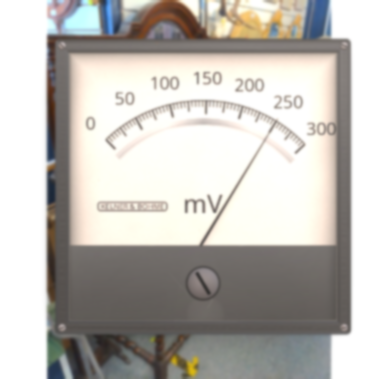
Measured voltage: 250 mV
